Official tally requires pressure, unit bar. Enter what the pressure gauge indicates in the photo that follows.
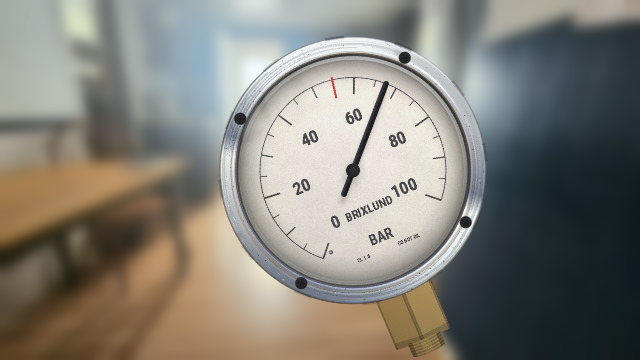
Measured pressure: 67.5 bar
